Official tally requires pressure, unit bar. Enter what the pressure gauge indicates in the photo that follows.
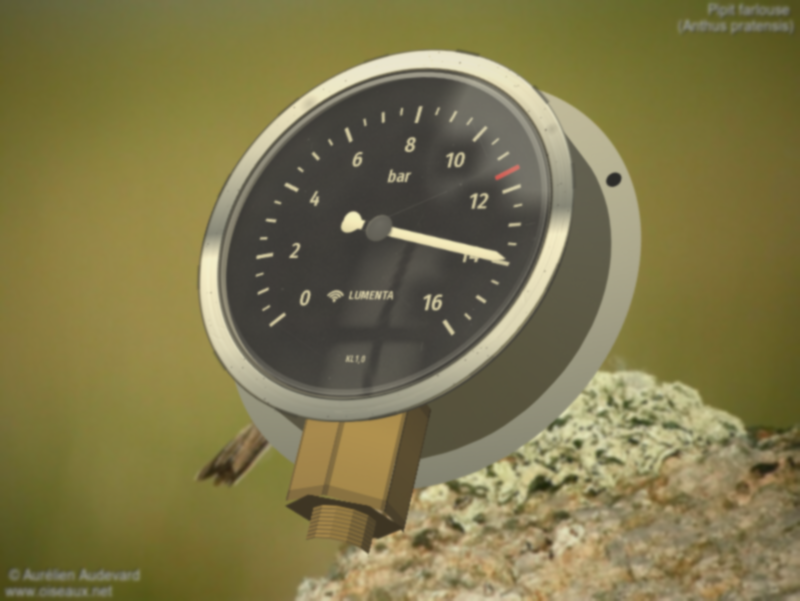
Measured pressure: 14 bar
